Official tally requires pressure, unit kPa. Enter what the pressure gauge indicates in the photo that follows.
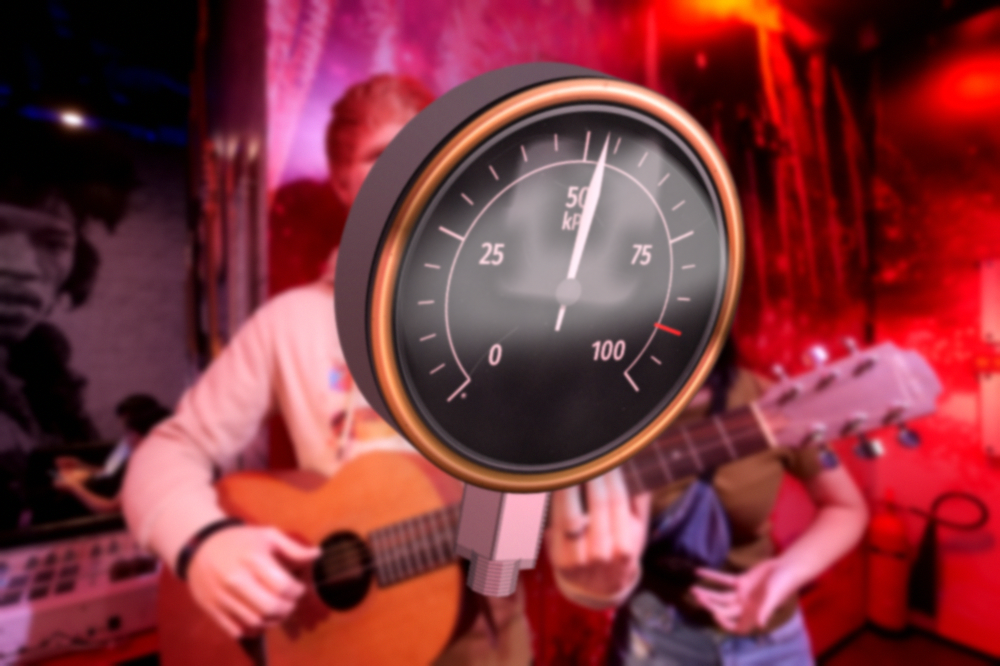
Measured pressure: 52.5 kPa
